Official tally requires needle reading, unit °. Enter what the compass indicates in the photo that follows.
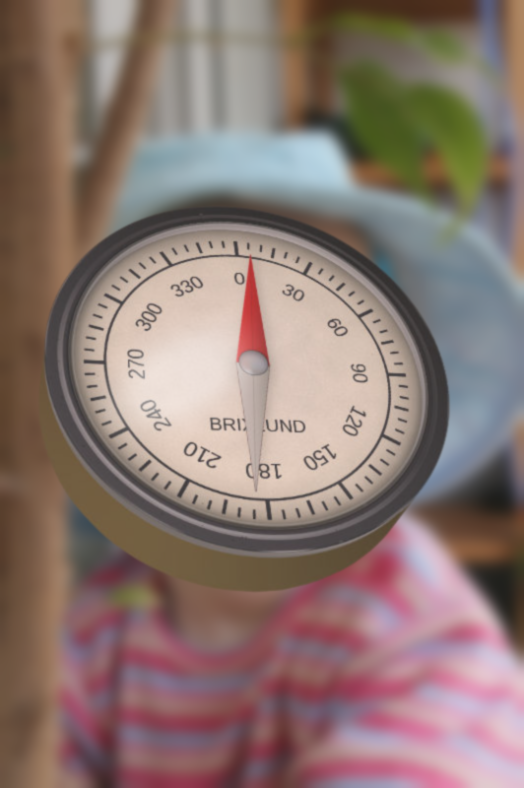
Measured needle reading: 5 °
